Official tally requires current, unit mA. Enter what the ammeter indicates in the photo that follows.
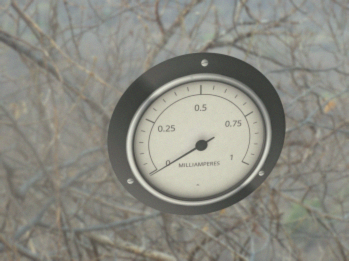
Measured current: 0 mA
